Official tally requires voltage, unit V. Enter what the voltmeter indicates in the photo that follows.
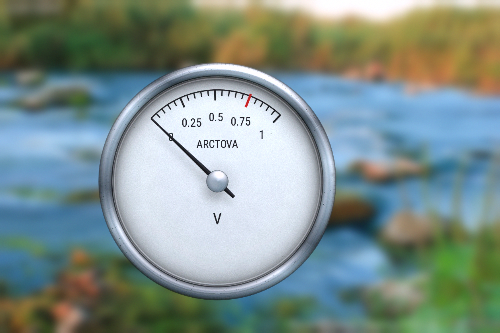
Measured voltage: 0 V
